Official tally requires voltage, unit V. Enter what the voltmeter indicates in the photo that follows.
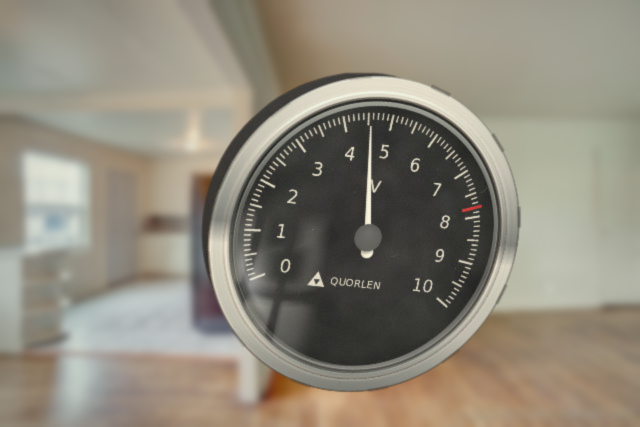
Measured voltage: 4.5 V
